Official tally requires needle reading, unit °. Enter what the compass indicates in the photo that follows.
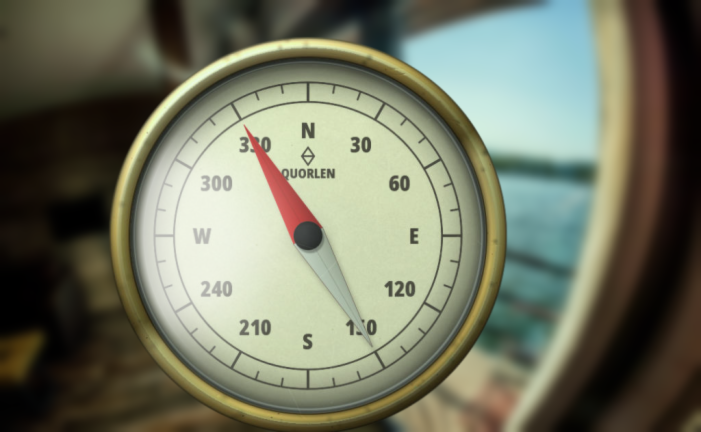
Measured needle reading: 330 °
